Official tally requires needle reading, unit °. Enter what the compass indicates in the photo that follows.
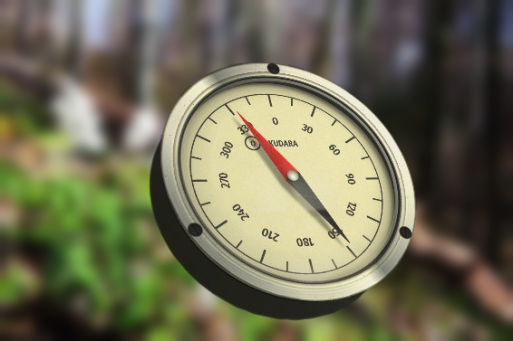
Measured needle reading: 330 °
